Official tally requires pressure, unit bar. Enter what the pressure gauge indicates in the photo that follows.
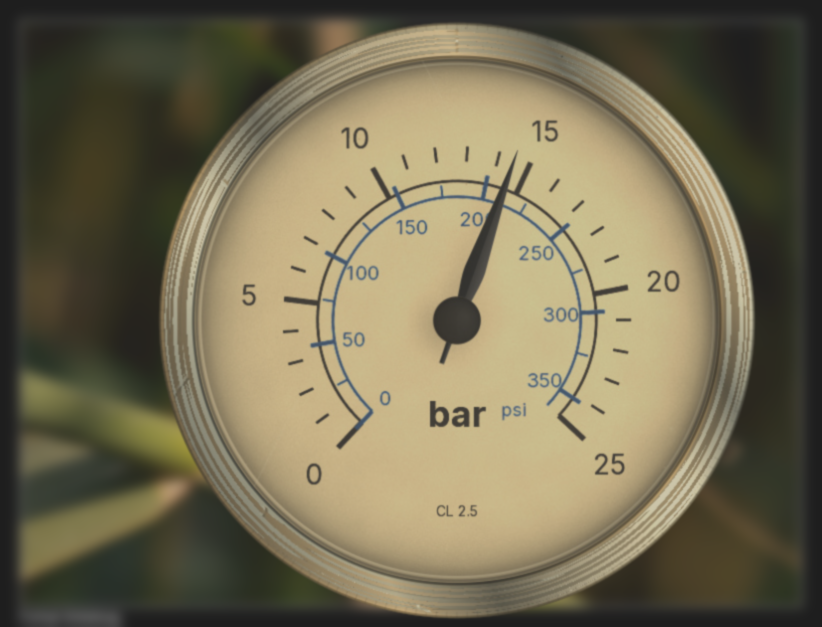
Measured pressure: 14.5 bar
